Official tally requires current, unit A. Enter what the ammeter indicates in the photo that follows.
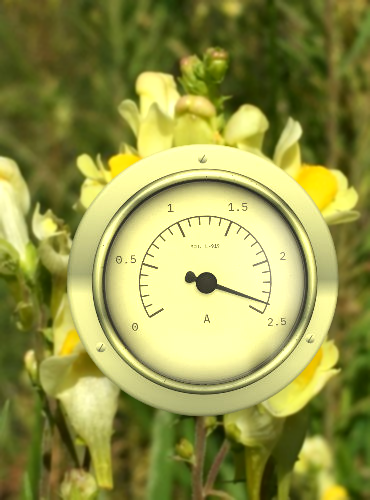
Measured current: 2.4 A
